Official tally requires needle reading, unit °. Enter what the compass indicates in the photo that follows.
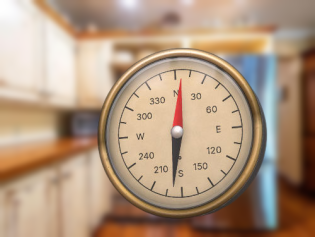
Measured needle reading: 7.5 °
